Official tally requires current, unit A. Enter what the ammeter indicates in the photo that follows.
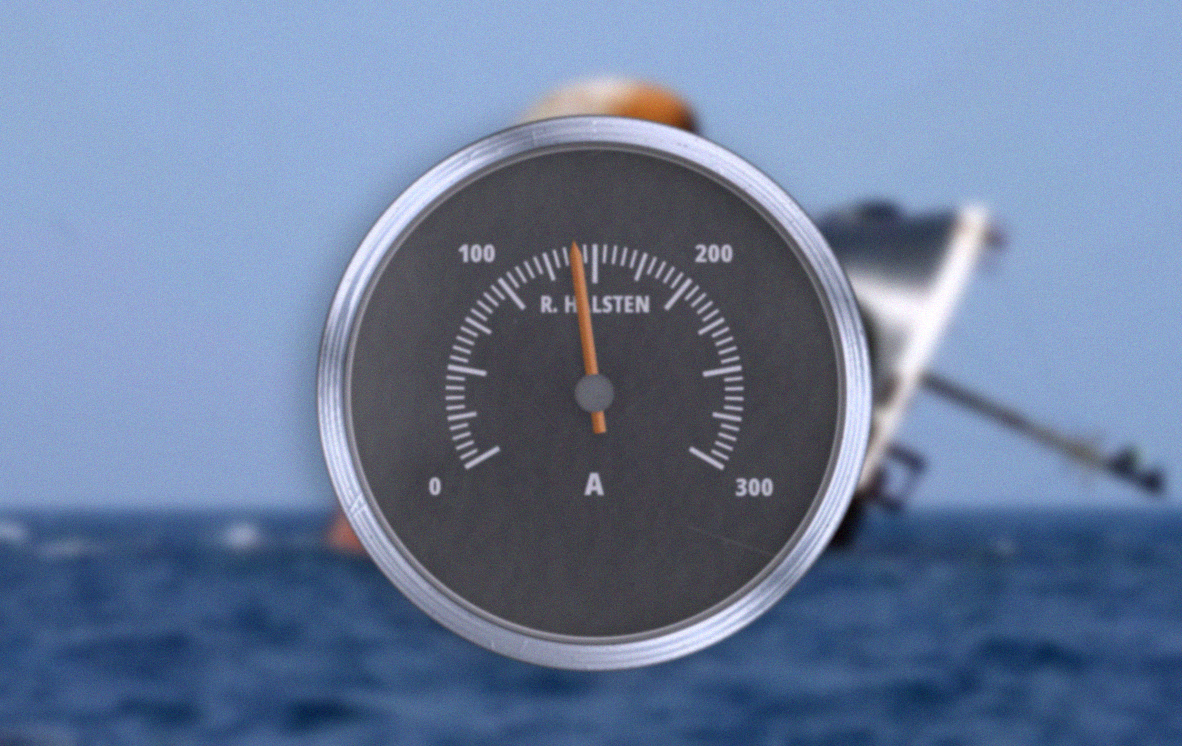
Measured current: 140 A
